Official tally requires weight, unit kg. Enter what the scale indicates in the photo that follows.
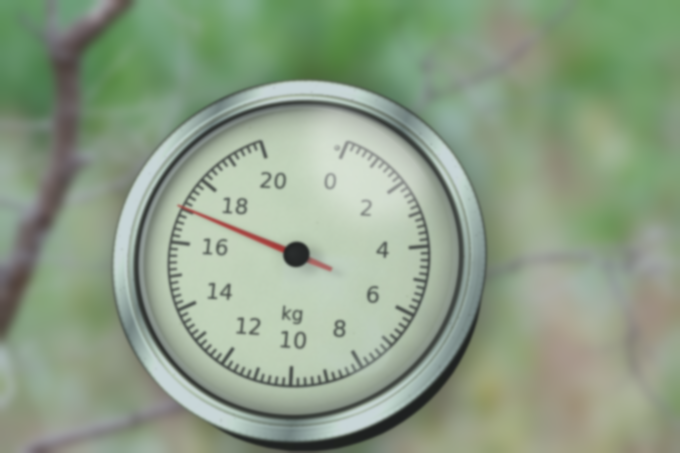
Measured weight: 17 kg
